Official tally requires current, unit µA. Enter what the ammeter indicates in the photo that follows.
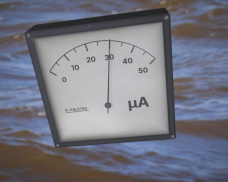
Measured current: 30 µA
